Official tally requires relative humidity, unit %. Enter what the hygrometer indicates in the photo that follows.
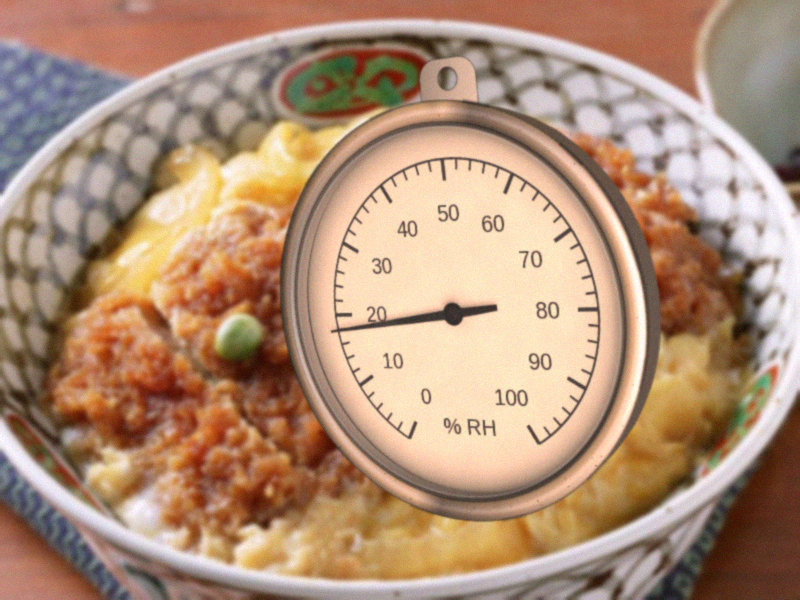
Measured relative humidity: 18 %
